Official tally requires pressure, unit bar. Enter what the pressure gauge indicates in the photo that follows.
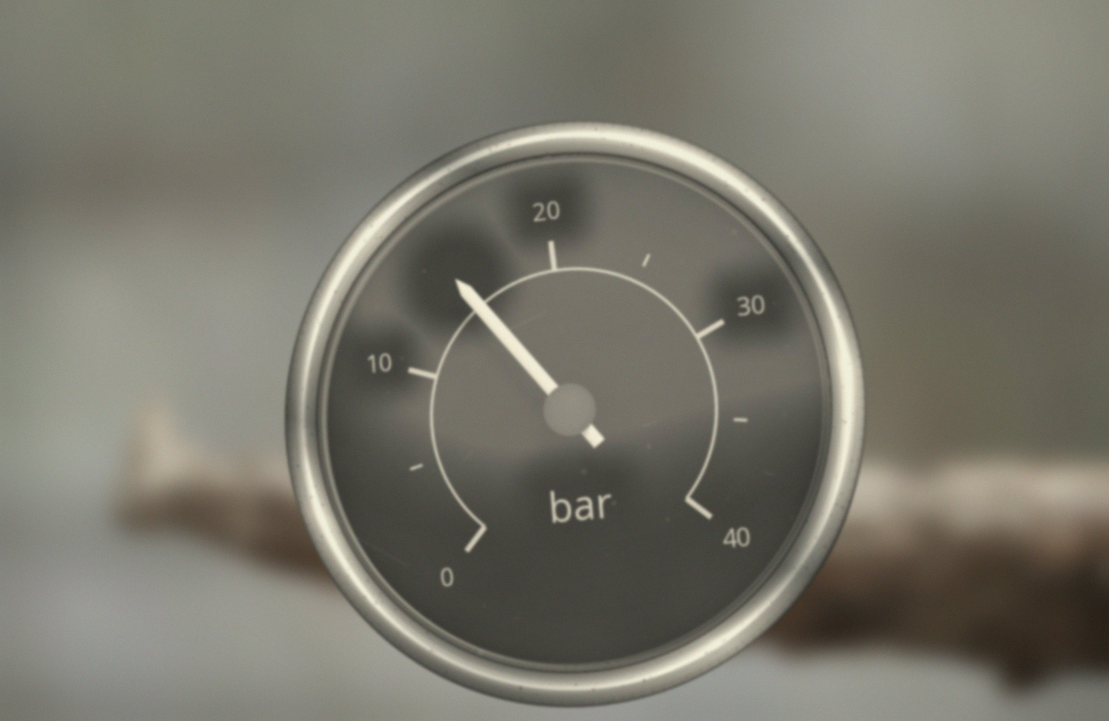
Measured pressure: 15 bar
